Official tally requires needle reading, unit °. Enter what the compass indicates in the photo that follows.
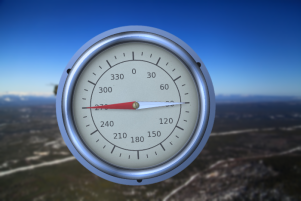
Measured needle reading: 270 °
